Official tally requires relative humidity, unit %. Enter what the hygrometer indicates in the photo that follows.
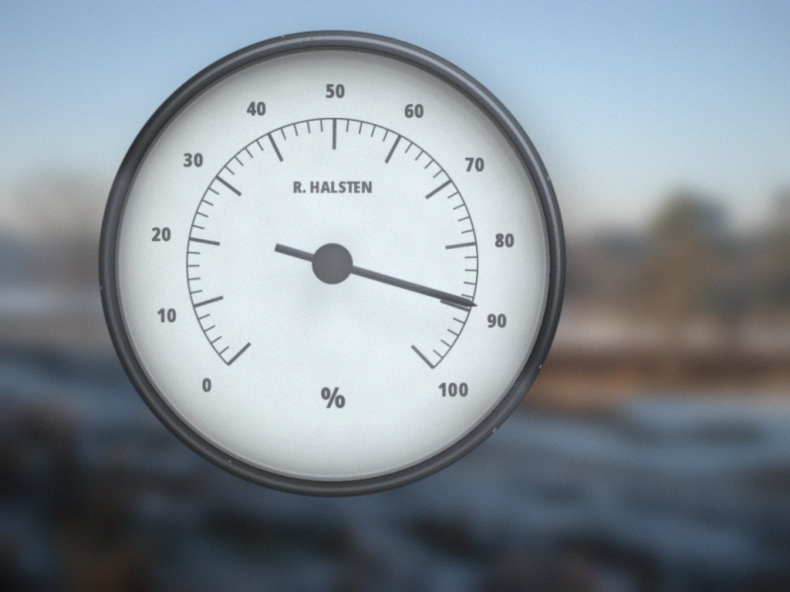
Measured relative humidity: 89 %
